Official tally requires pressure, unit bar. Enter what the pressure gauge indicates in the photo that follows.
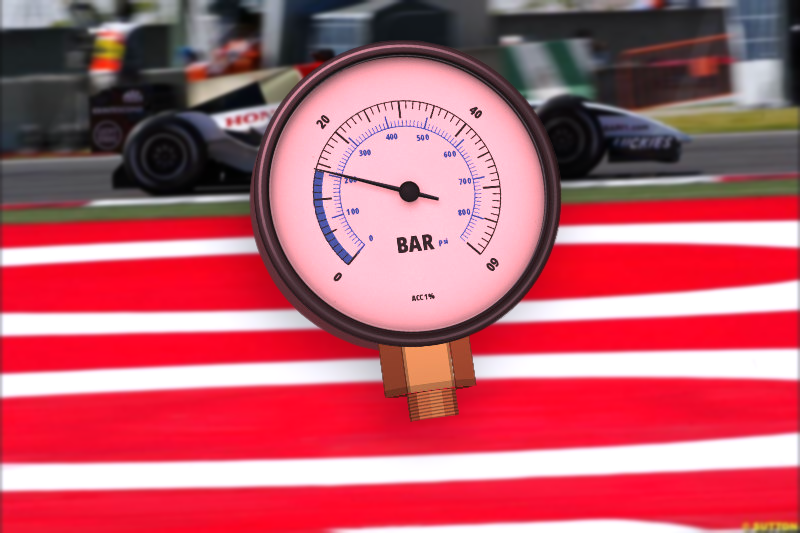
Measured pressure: 14 bar
